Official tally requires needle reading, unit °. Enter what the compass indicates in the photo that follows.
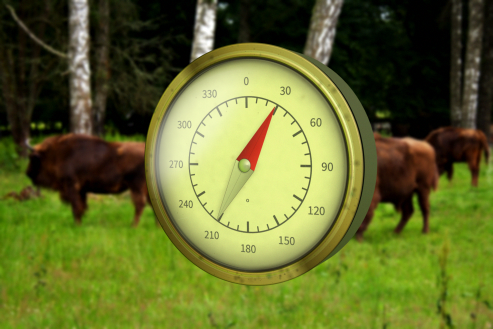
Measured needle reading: 30 °
